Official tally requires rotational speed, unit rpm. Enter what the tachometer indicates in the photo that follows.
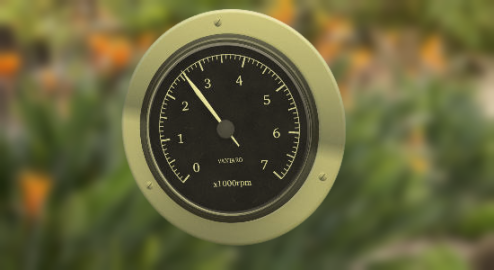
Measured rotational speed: 2600 rpm
